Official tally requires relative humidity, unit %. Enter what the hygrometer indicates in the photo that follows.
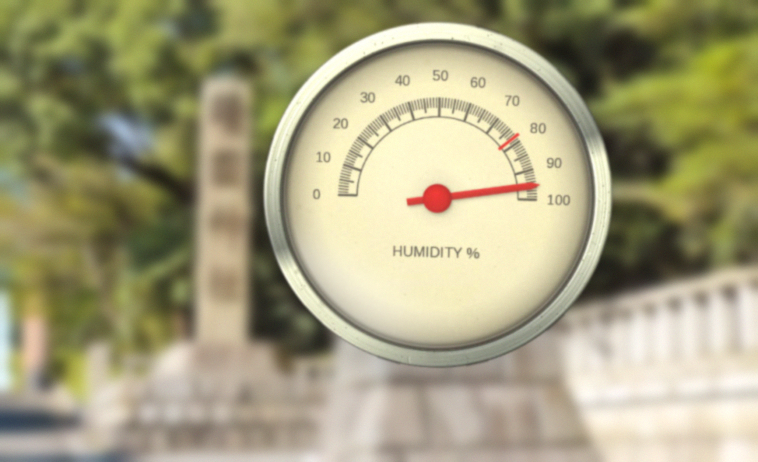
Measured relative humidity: 95 %
